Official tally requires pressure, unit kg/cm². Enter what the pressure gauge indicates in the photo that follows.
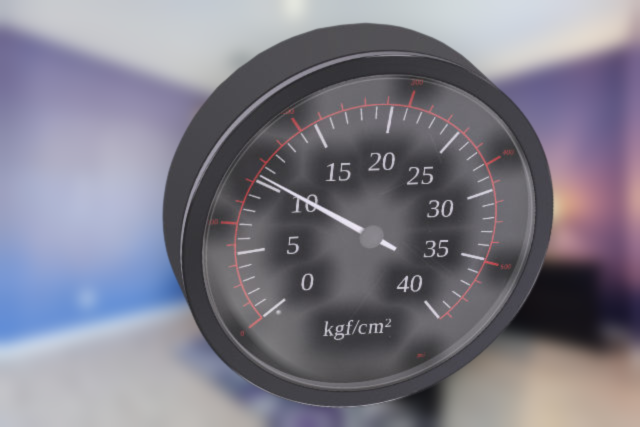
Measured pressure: 10.5 kg/cm²
